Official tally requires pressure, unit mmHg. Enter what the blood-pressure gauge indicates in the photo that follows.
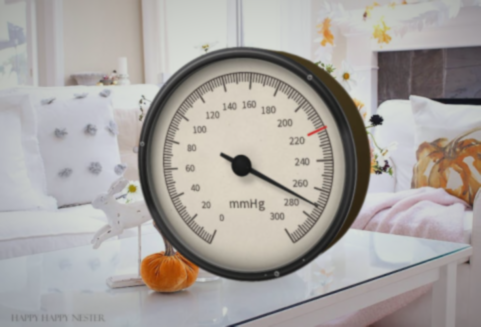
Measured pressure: 270 mmHg
